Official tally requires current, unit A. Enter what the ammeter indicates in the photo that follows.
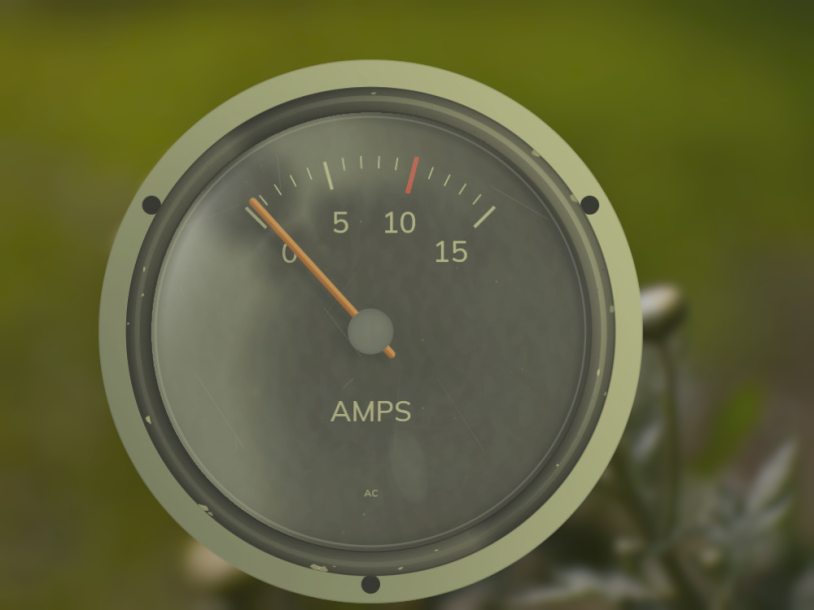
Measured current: 0.5 A
